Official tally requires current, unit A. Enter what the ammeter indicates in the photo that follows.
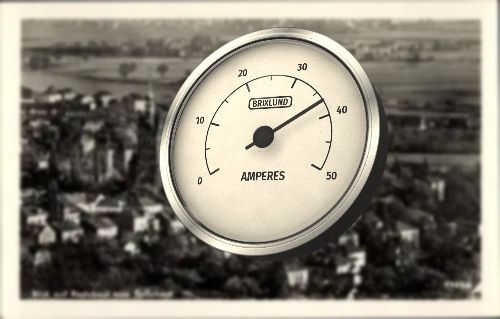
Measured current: 37.5 A
